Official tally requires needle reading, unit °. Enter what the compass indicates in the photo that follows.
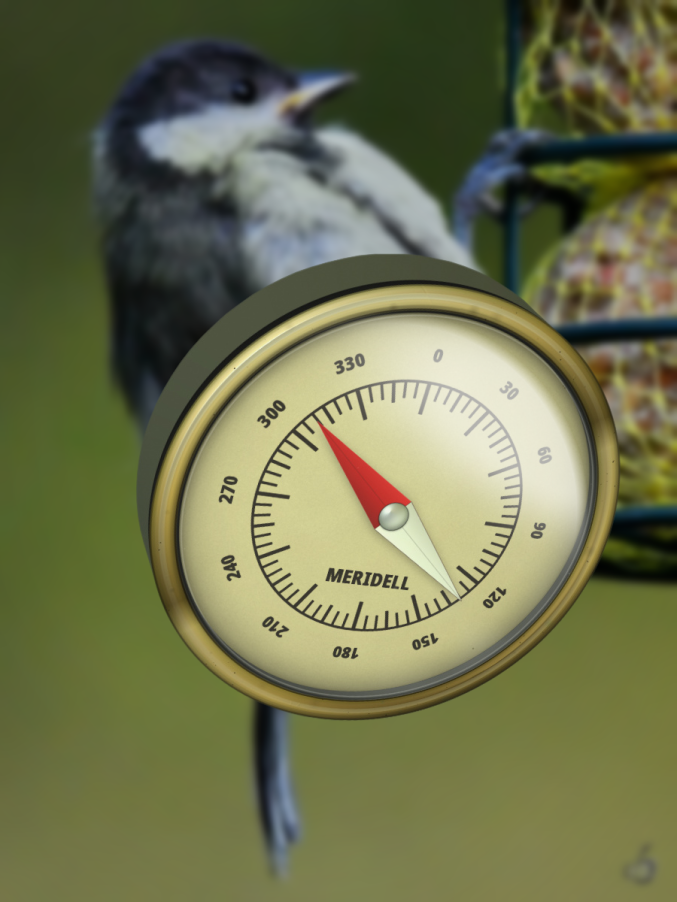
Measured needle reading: 310 °
